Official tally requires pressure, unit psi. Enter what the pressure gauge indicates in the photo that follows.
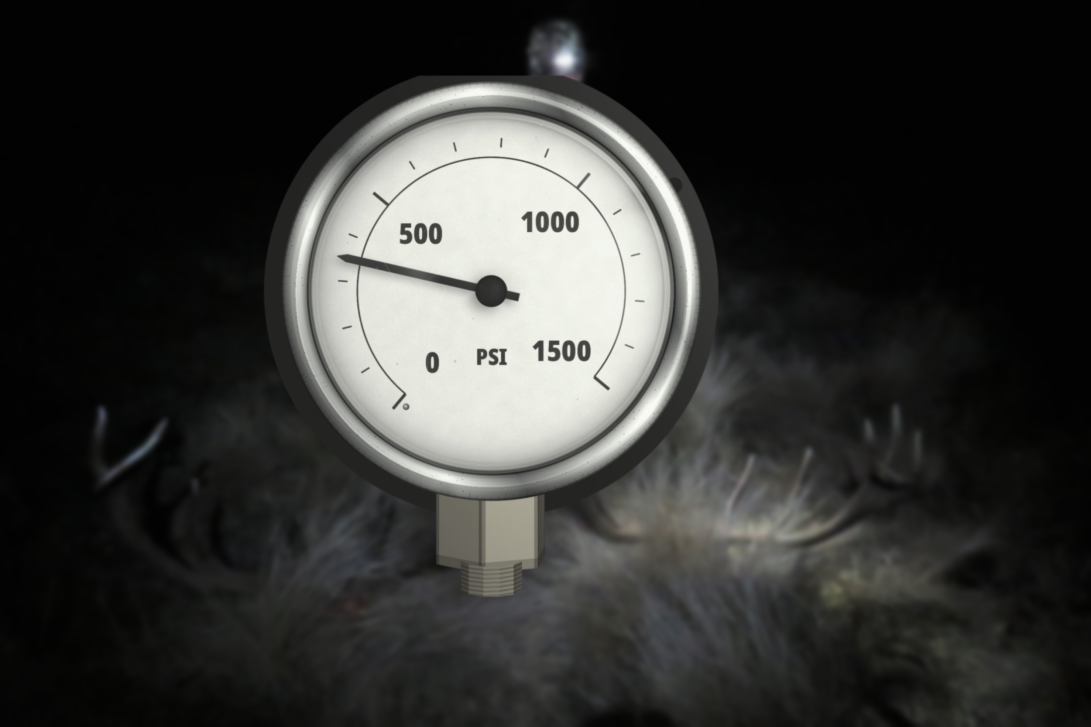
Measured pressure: 350 psi
